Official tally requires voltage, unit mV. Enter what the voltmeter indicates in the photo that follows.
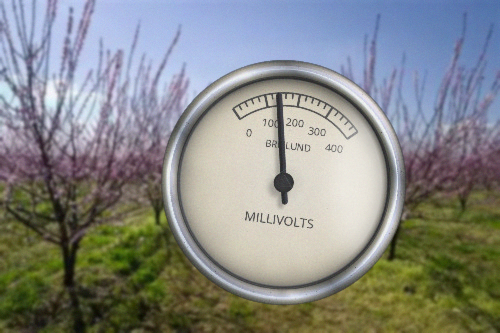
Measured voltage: 140 mV
